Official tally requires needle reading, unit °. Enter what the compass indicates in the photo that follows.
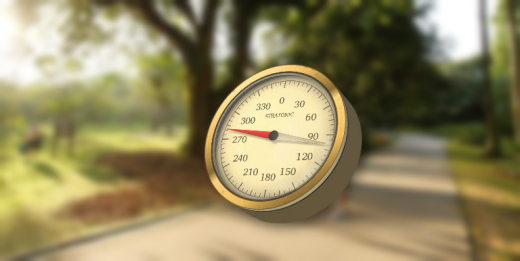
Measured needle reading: 280 °
